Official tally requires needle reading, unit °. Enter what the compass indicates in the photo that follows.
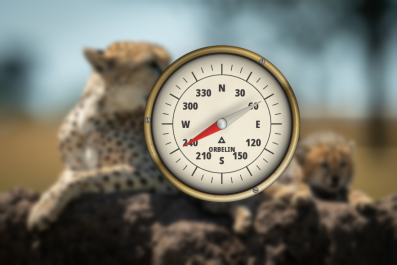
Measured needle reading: 240 °
